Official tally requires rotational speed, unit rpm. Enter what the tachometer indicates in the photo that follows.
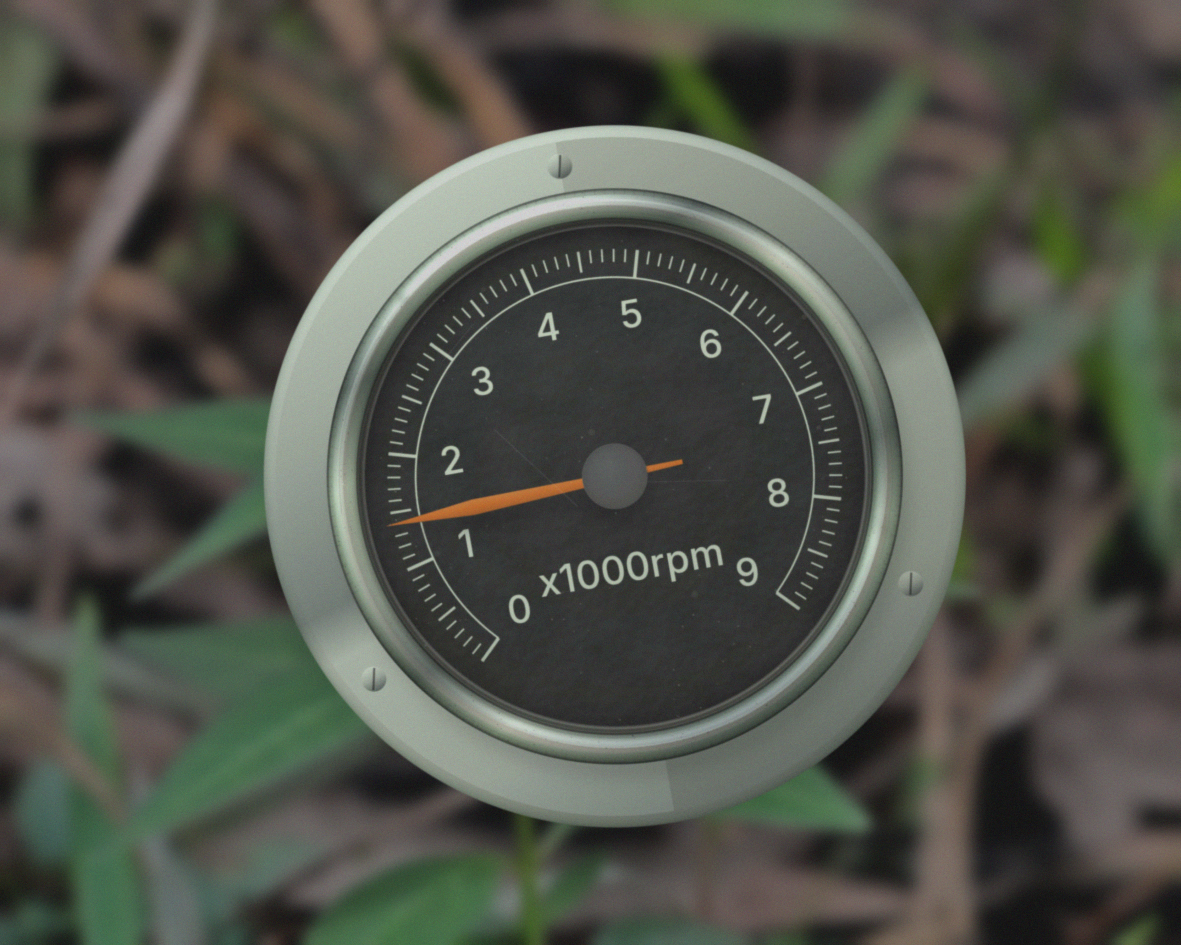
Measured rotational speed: 1400 rpm
